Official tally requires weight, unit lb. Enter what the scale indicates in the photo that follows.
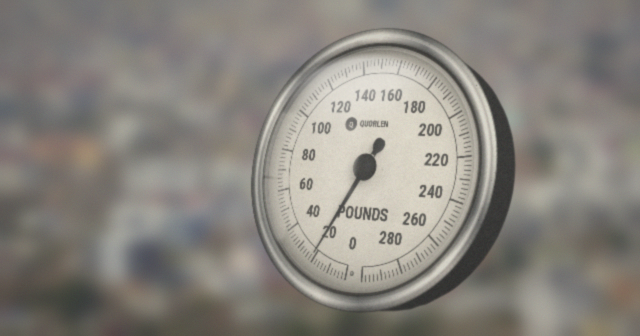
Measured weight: 20 lb
